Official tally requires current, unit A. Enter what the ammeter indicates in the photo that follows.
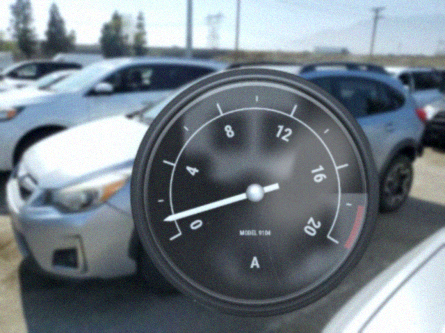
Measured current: 1 A
